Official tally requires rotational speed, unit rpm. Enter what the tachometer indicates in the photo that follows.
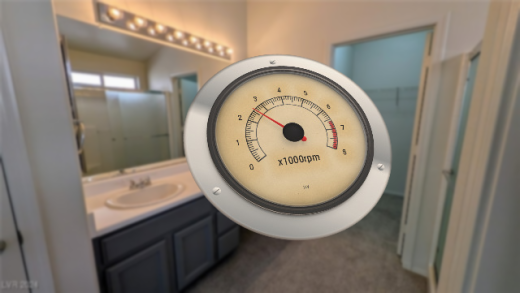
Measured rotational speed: 2500 rpm
